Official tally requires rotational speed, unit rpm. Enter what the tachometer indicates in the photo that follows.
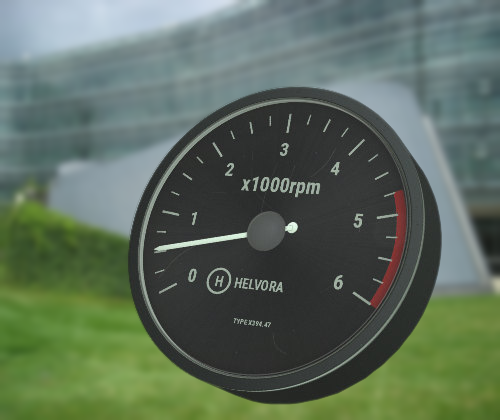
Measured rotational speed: 500 rpm
